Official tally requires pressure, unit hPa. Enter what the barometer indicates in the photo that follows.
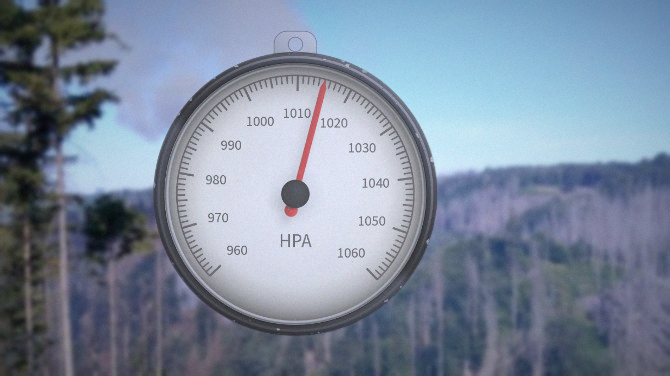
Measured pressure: 1015 hPa
